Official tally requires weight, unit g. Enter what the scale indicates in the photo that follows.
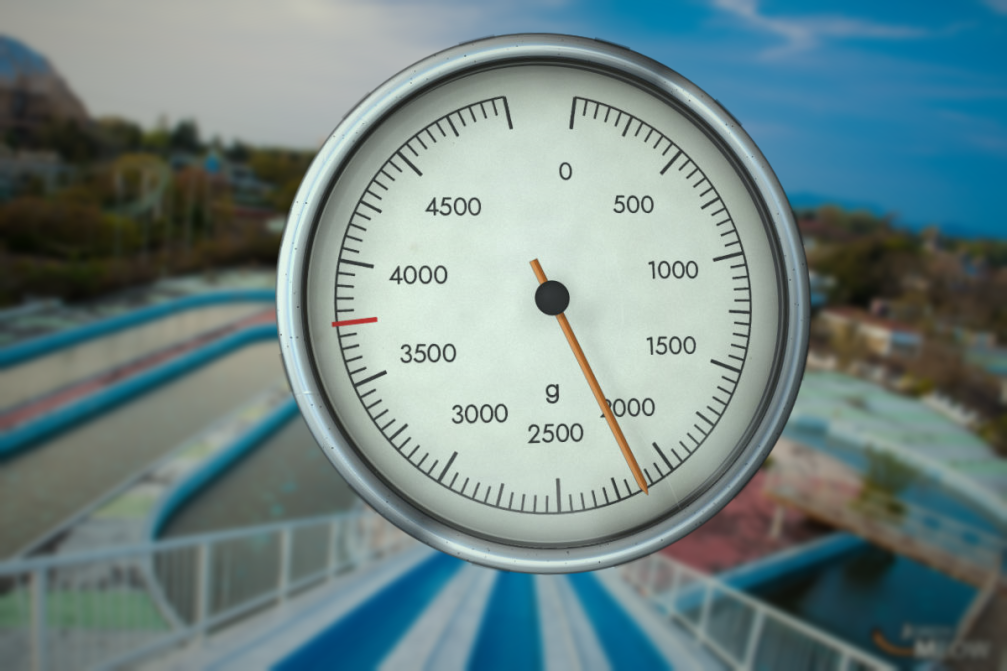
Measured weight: 2150 g
